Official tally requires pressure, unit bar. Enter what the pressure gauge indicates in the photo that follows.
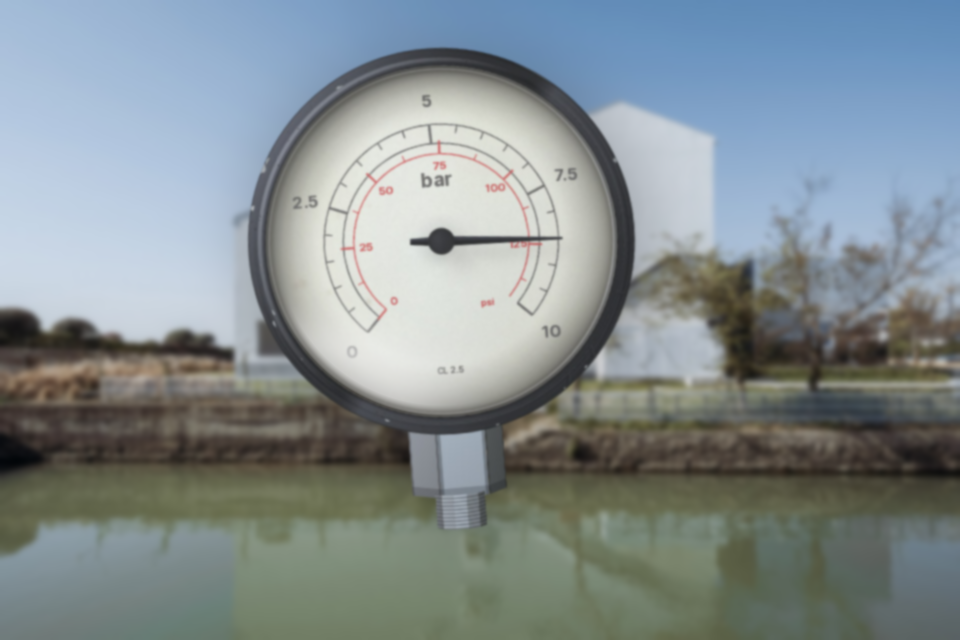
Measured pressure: 8.5 bar
